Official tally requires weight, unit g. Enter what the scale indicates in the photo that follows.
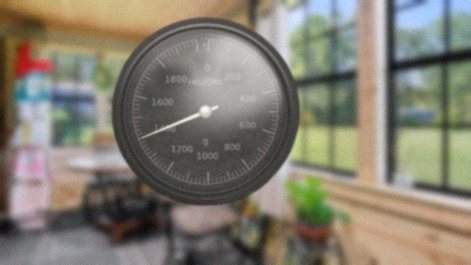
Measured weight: 1400 g
